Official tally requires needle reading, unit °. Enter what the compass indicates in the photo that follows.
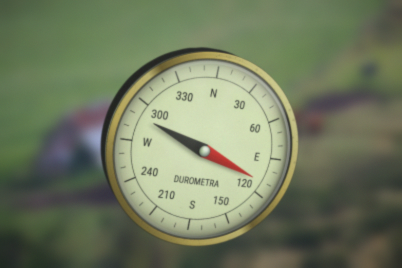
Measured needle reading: 110 °
